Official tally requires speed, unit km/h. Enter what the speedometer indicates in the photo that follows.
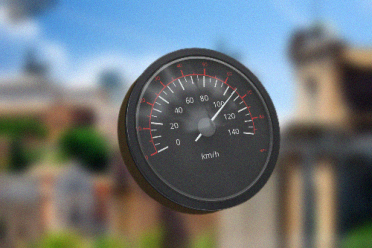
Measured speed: 105 km/h
